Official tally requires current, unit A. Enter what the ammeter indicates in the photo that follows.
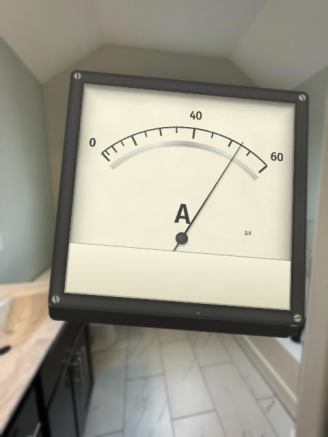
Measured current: 52.5 A
